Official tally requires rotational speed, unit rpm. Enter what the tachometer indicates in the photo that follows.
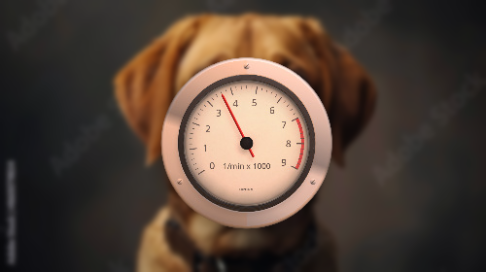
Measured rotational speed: 3600 rpm
